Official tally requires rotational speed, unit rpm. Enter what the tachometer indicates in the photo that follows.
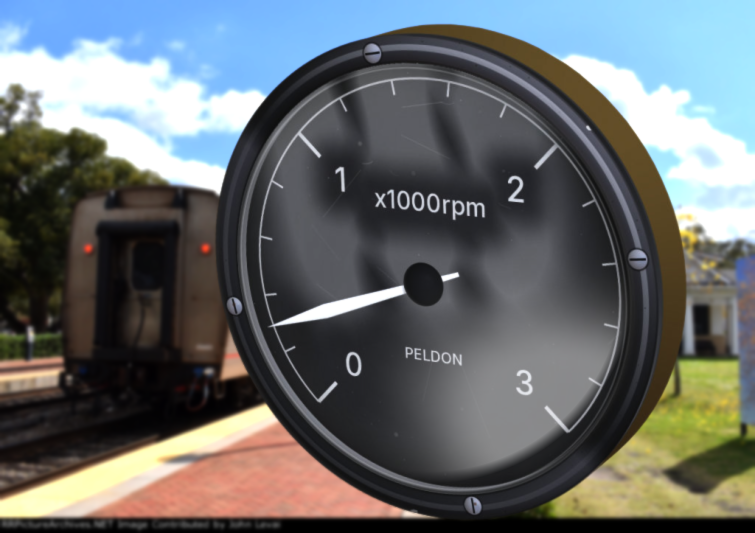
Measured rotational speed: 300 rpm
